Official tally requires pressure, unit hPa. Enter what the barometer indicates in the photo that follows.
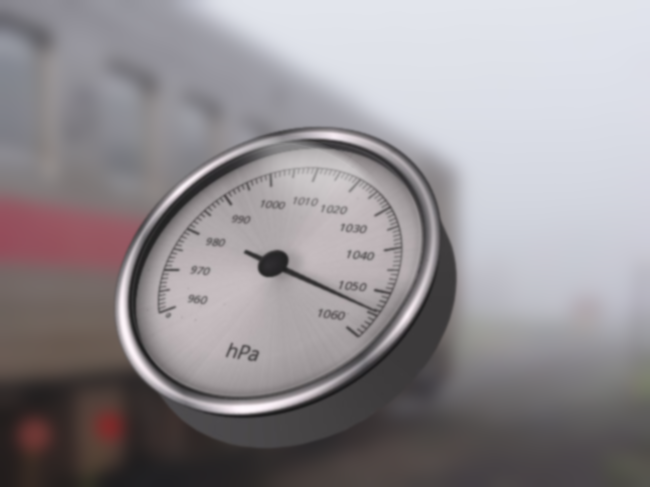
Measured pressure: 1055 hPa
